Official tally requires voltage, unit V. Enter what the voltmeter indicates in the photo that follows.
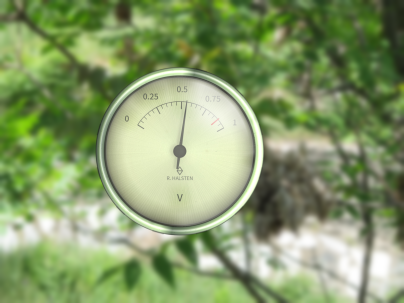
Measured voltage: 0.55 V
